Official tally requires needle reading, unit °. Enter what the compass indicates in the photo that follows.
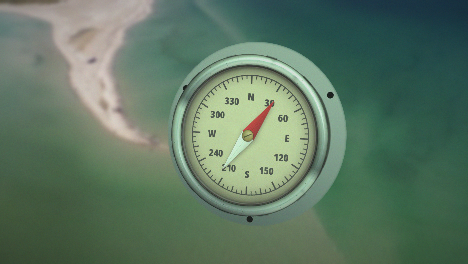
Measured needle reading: 35 °
